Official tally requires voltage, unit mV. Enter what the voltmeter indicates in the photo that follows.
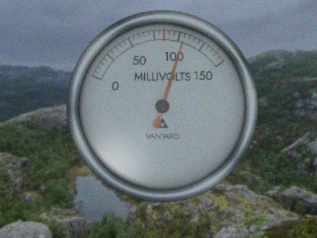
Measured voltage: 105 mV
